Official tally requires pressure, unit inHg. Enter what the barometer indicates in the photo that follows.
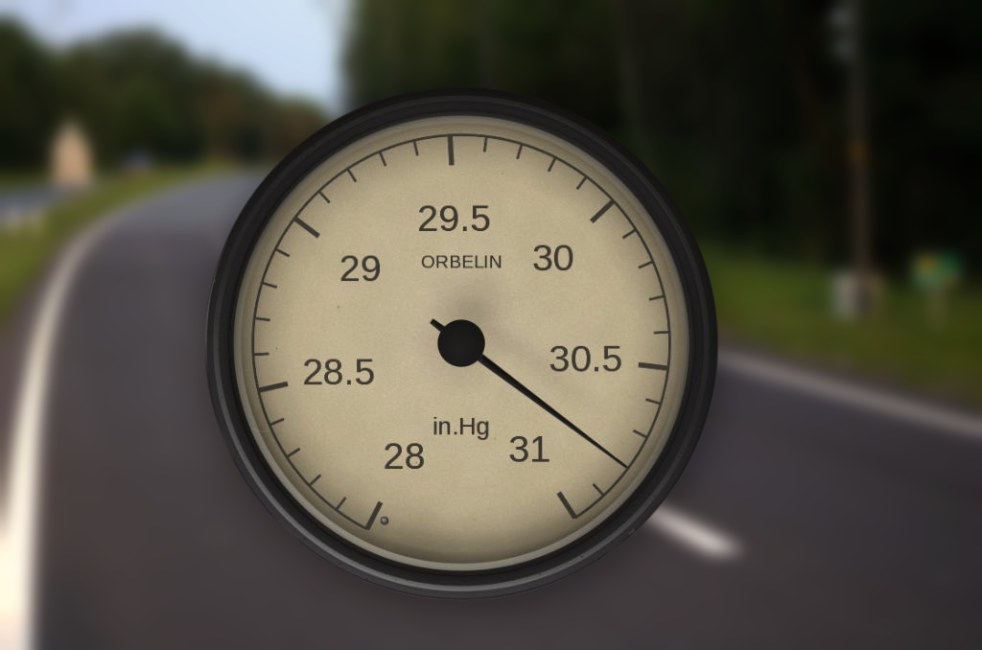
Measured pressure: 30.8 inHg
